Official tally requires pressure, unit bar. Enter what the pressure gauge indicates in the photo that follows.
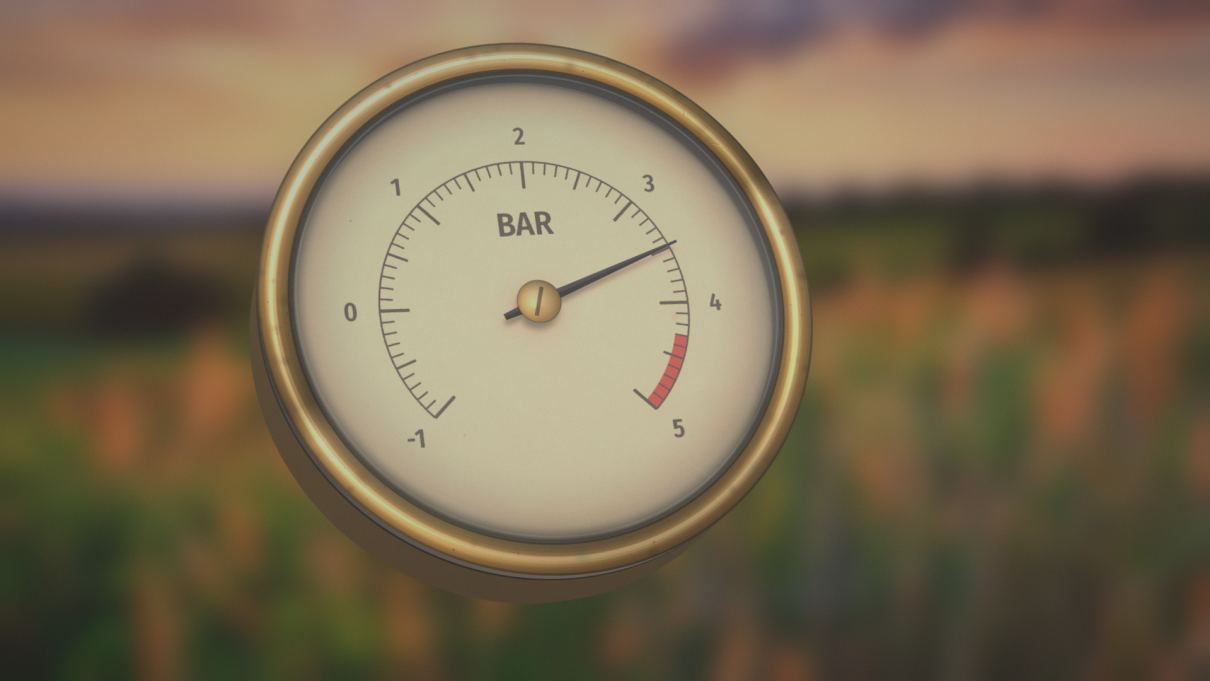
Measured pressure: 3.5 bar
